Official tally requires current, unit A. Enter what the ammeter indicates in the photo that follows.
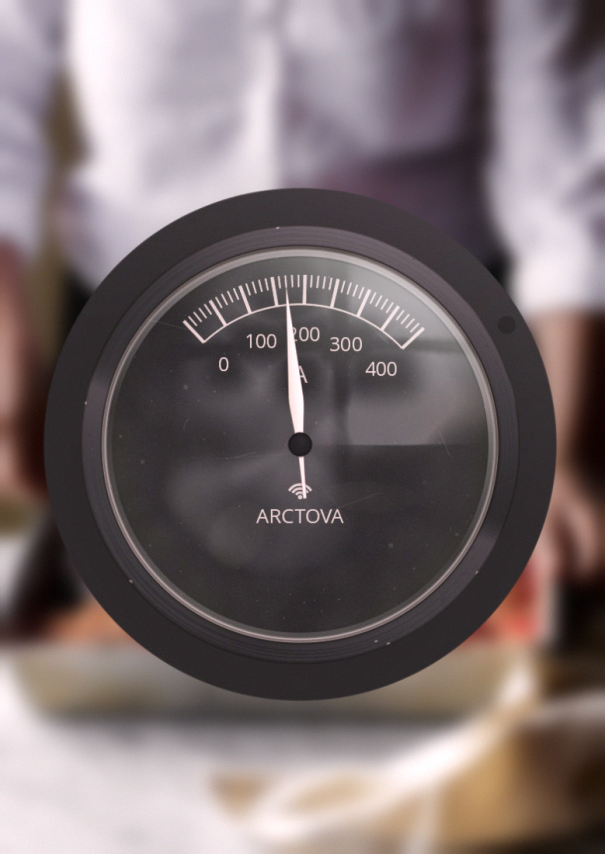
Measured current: 170 A
